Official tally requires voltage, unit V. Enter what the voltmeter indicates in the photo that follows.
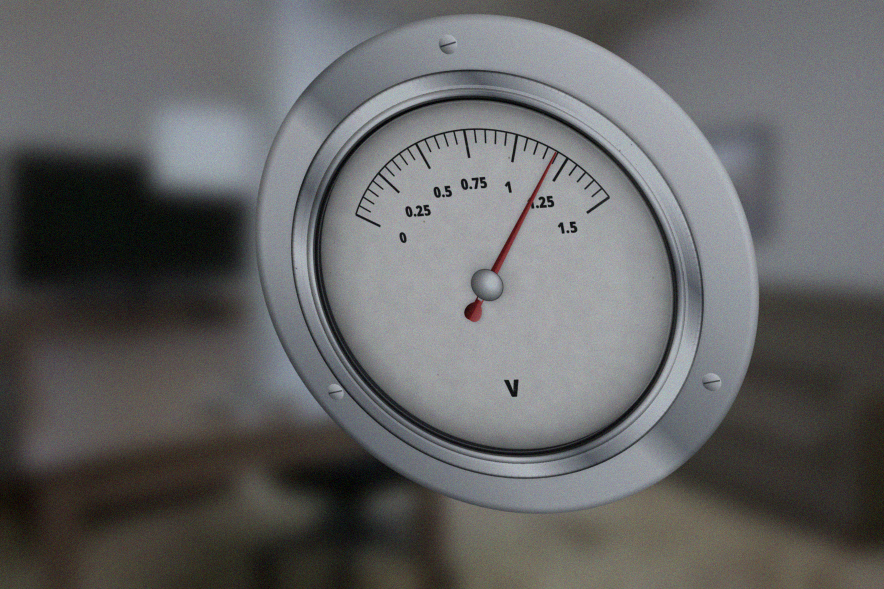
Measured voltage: 1.2 V
